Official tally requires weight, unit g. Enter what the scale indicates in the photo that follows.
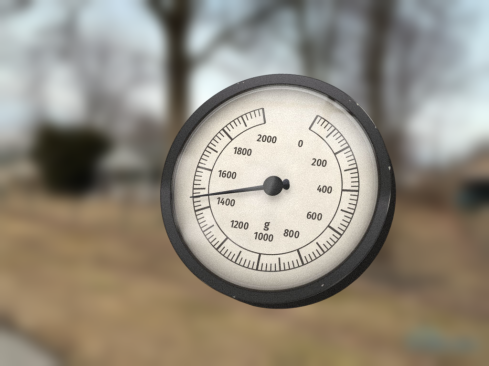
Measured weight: 1460 g
